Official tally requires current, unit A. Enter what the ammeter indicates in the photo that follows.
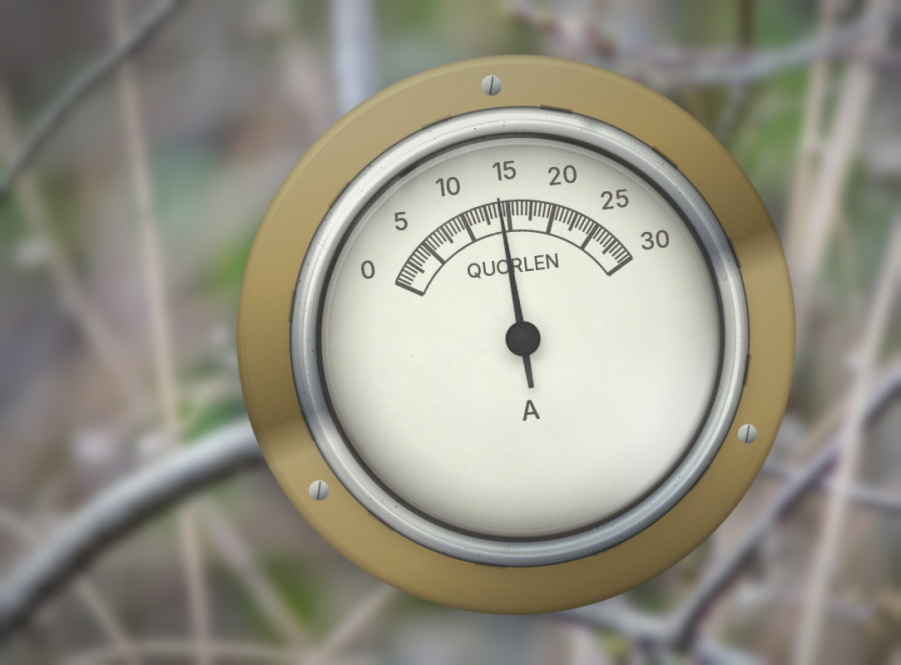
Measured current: 14 A
